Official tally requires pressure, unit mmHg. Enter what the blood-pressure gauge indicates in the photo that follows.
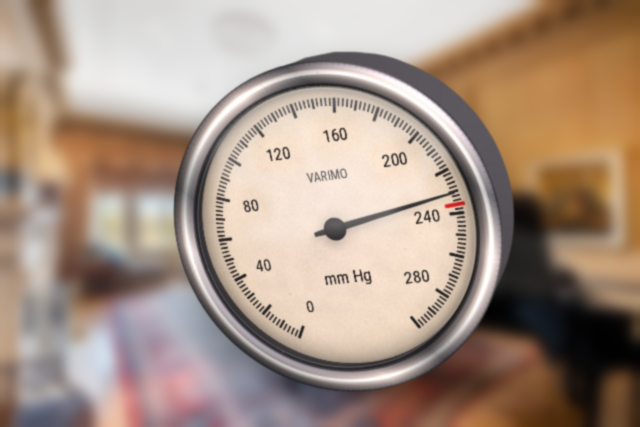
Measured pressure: 230 mmHg
